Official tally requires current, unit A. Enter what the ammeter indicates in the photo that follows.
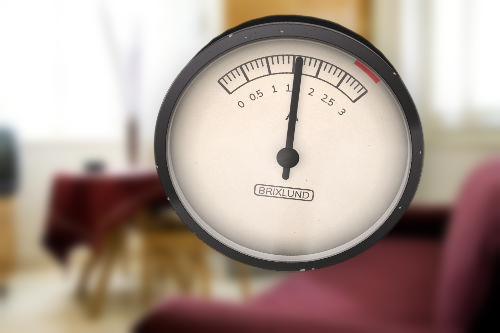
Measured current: 1.6 A
